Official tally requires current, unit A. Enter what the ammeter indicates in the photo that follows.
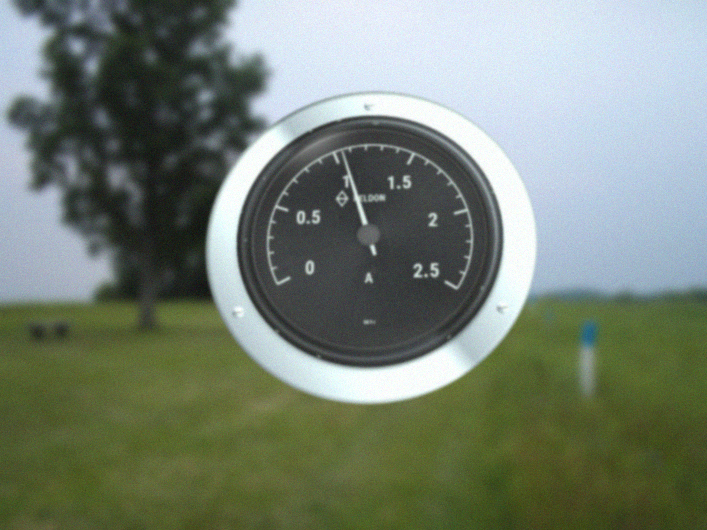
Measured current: 1.05 A
